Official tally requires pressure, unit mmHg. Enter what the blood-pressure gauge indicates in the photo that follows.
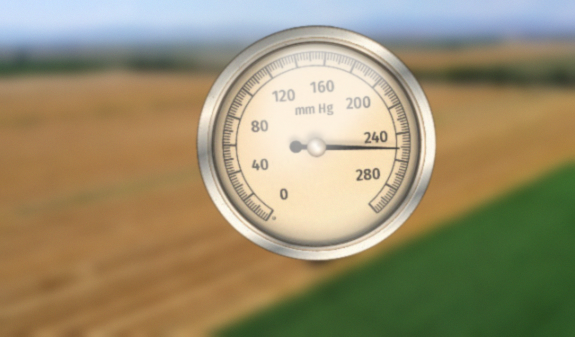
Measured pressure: 250 mmHg
